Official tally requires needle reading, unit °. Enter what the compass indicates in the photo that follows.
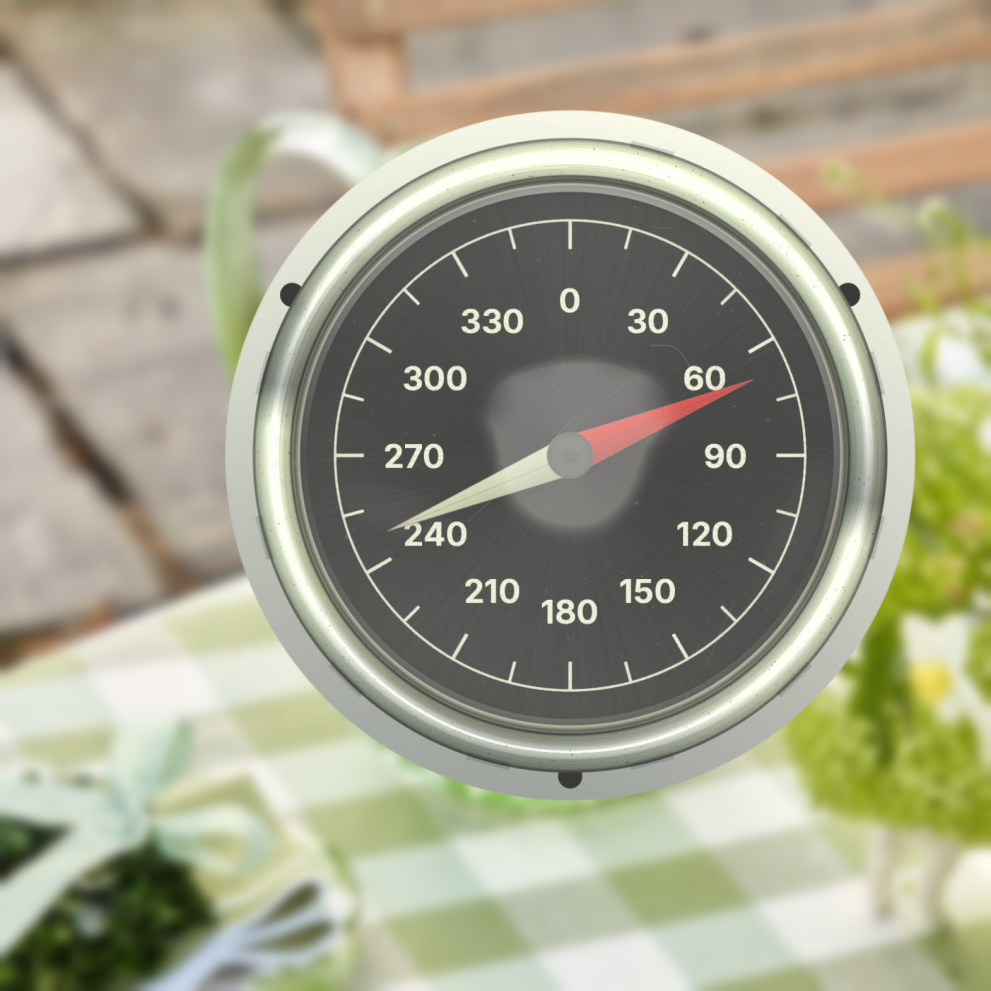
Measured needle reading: 67.5 °
